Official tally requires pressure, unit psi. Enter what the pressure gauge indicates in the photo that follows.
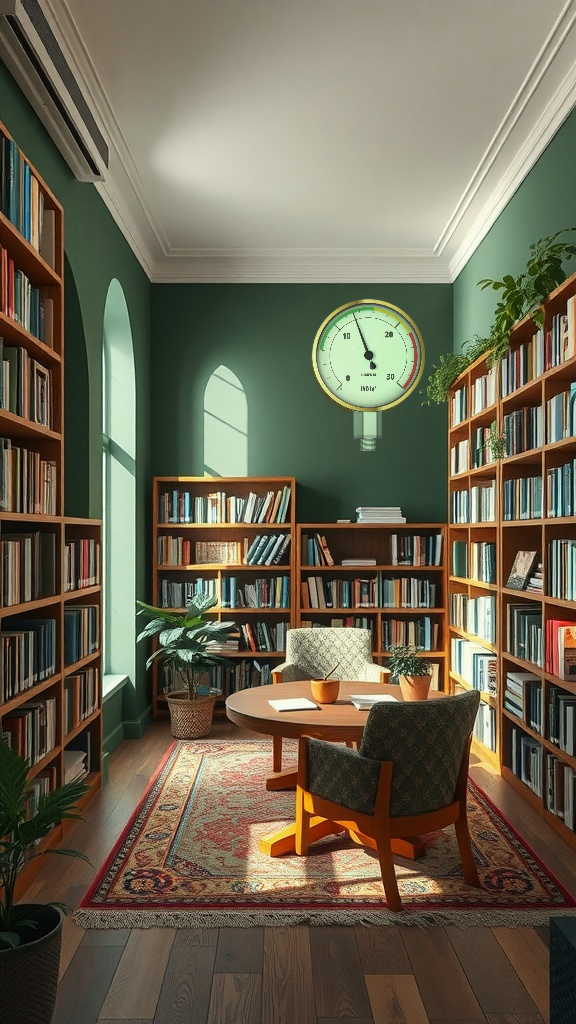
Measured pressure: 13 psi
